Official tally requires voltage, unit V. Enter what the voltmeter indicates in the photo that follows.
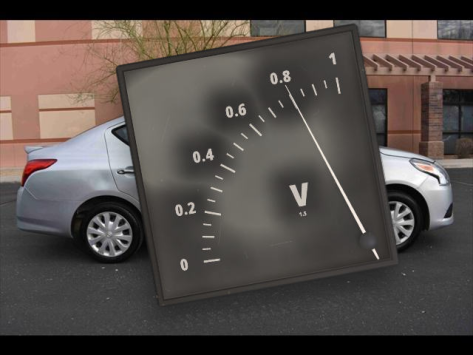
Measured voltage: 0.8 V
